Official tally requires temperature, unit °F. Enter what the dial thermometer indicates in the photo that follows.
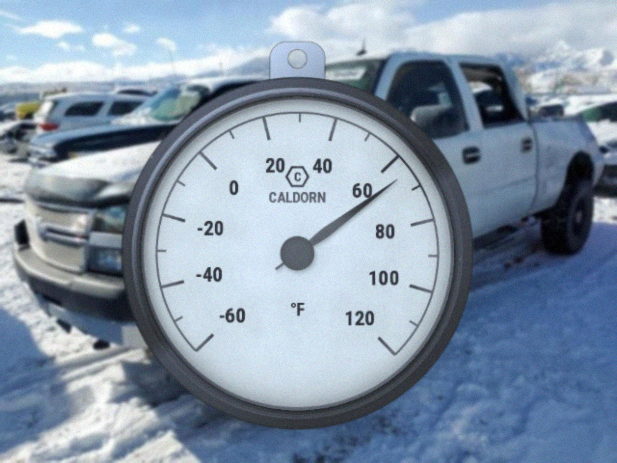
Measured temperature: 65 °F
